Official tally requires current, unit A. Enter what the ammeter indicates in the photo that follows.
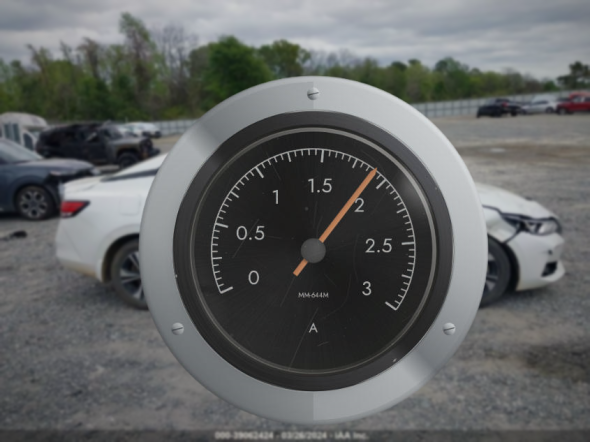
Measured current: 1.9 A
